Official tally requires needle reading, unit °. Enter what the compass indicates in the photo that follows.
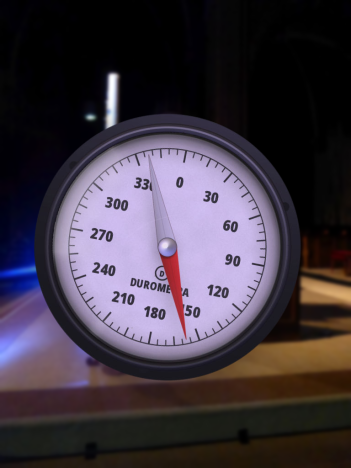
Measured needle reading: 157.5 °
